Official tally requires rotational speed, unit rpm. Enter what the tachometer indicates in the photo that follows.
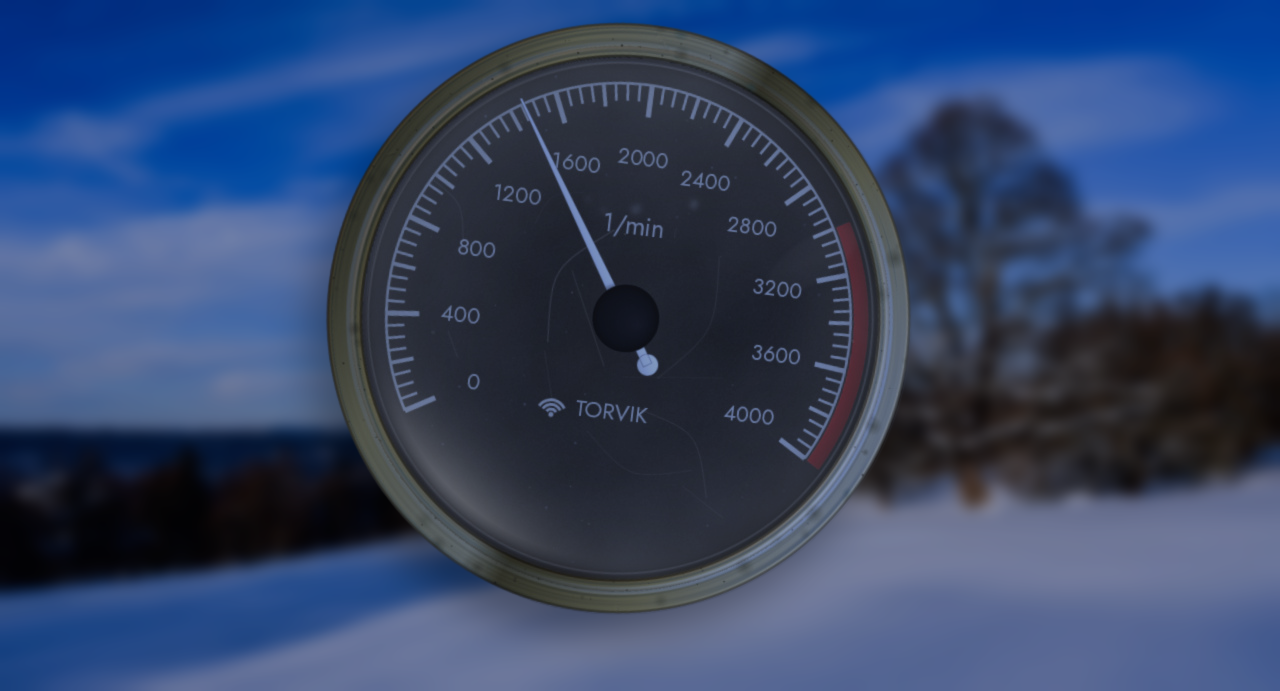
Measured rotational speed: 1450 rpm
